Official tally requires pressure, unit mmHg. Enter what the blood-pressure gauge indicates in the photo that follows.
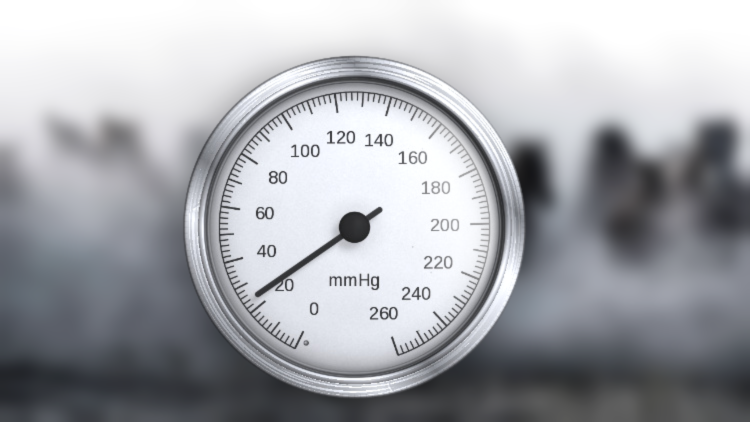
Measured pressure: 24 mmHg
